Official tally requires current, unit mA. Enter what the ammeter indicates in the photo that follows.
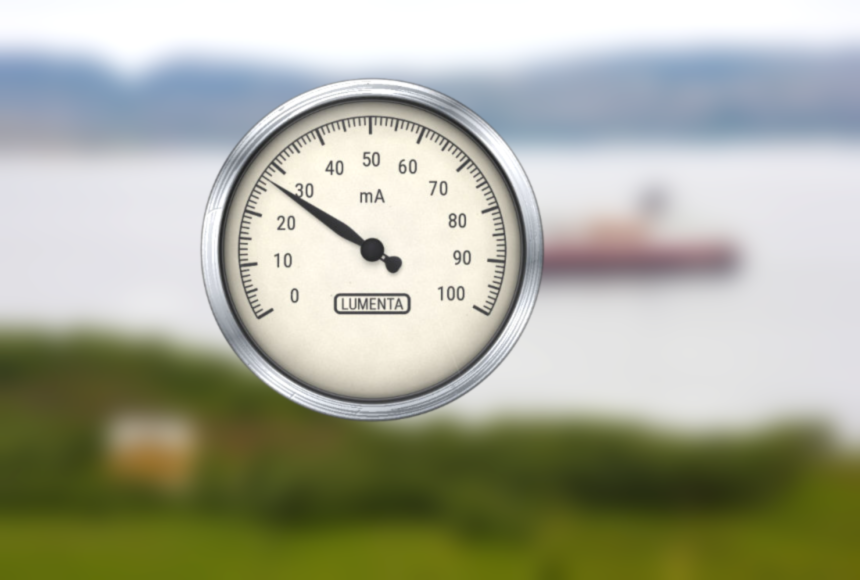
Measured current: 27 mA
